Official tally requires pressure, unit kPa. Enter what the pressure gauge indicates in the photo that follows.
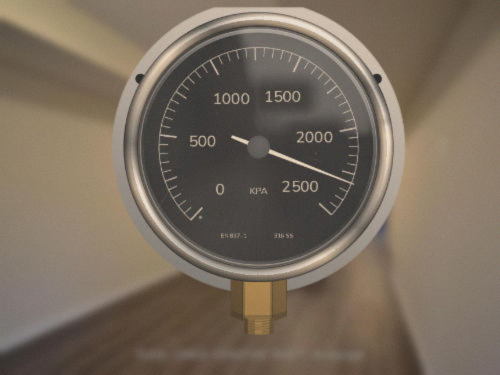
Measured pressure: 2300 kPa
